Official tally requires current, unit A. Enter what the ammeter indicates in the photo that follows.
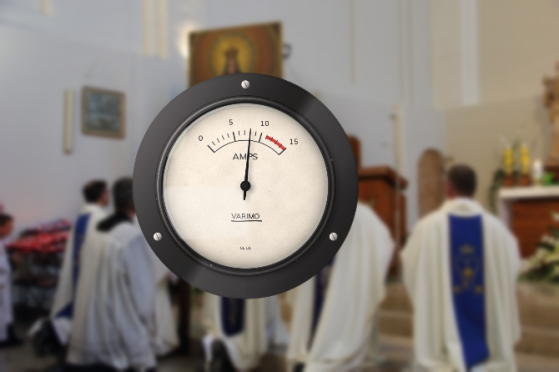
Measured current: 8 A
